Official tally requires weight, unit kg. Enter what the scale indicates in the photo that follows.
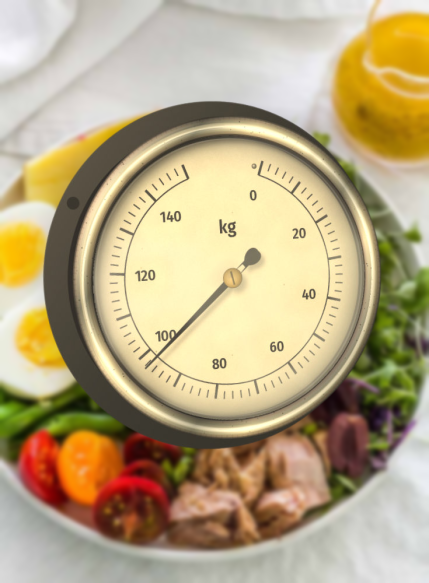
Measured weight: 98 kg
